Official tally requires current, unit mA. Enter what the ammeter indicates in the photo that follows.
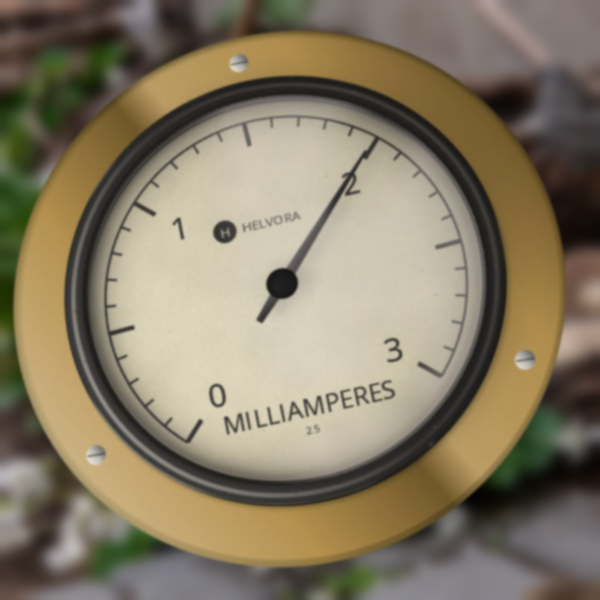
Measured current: 2 mA
